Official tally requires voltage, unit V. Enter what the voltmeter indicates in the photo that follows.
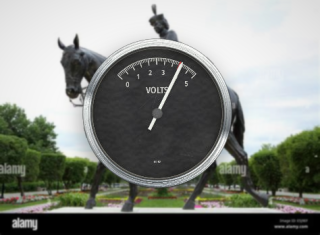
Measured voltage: 4 V
